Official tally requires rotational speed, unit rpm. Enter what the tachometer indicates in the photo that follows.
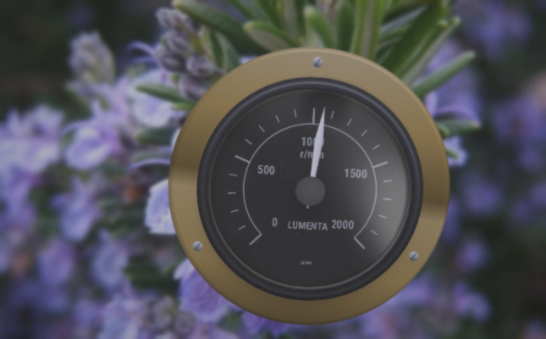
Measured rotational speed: 1050 rpm
